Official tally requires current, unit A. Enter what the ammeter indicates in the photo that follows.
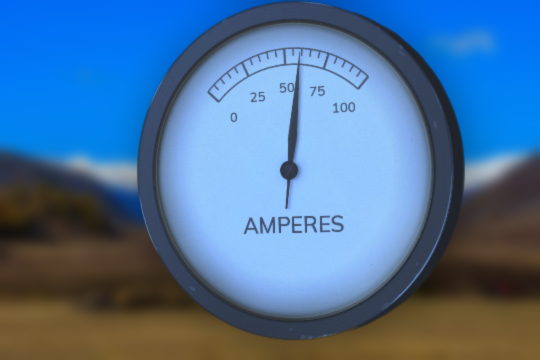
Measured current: 60 A
